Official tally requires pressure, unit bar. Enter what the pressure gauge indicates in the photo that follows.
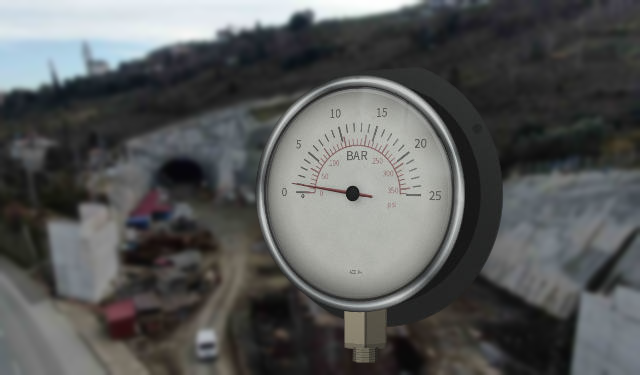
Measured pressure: 1 bar
